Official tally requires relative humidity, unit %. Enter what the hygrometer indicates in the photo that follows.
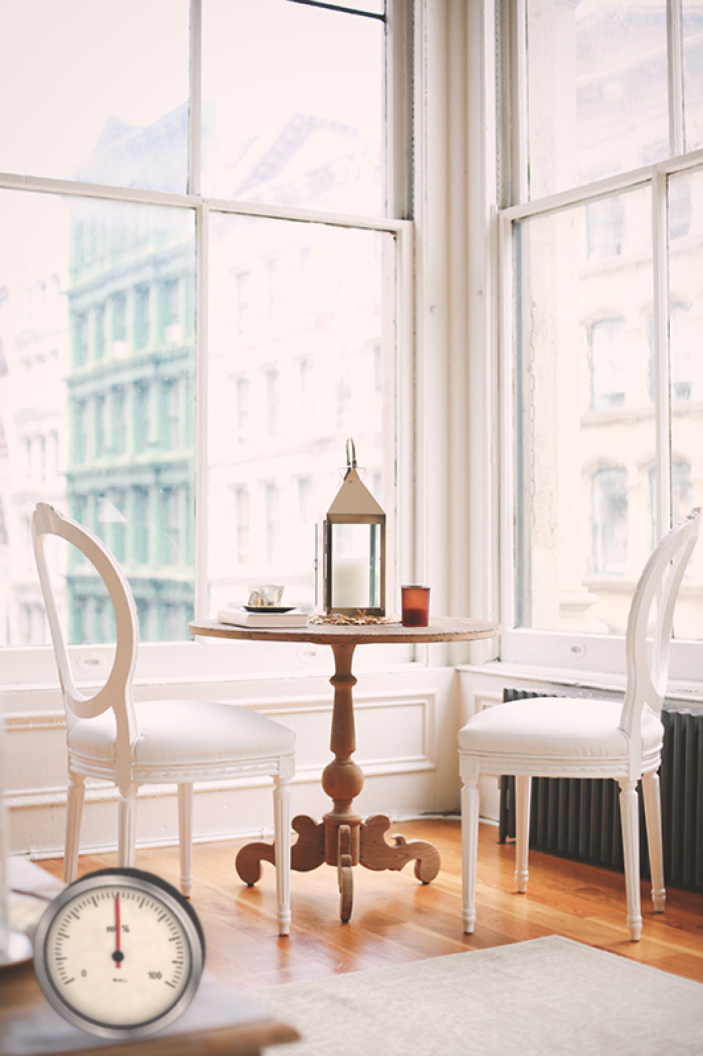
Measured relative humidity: 50 %
